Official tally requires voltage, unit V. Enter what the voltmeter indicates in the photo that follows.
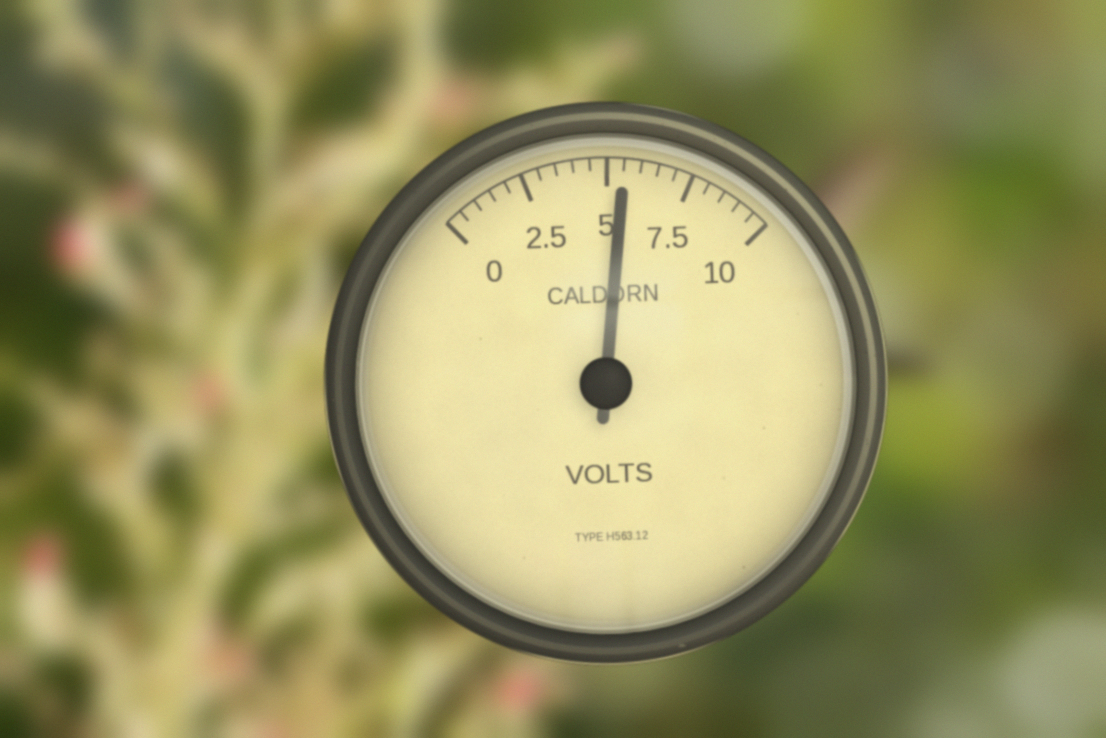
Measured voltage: 5.5 V
